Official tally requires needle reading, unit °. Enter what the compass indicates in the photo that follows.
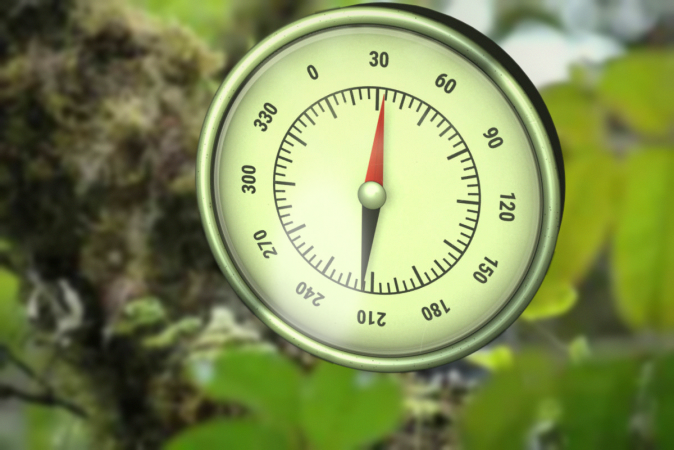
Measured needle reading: 35 °
